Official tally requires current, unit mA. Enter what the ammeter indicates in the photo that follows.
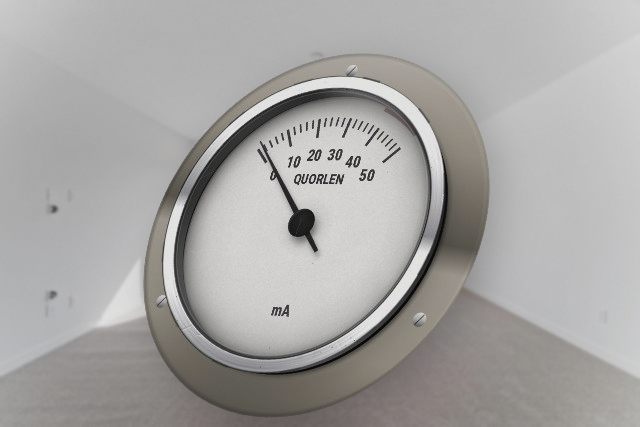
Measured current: 2 mA
